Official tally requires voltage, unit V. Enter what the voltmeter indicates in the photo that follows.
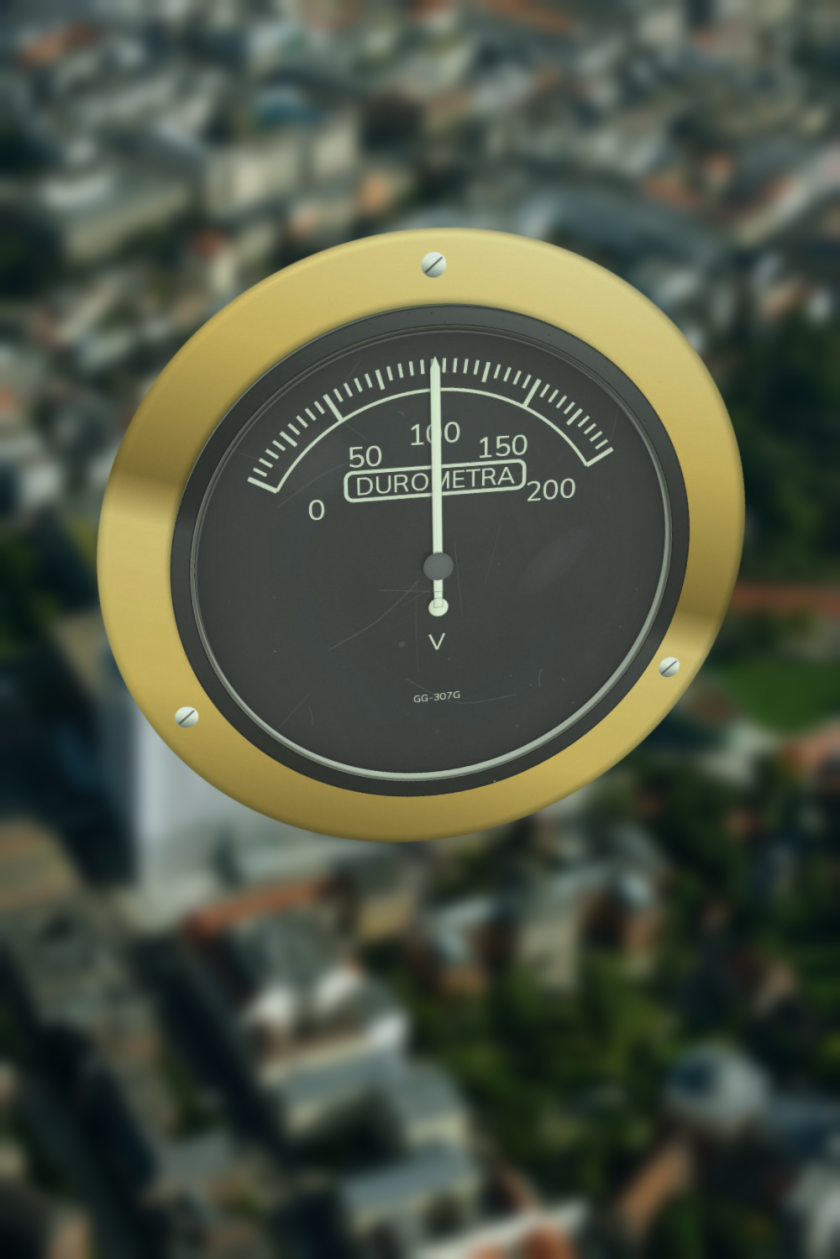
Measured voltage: 100 V
